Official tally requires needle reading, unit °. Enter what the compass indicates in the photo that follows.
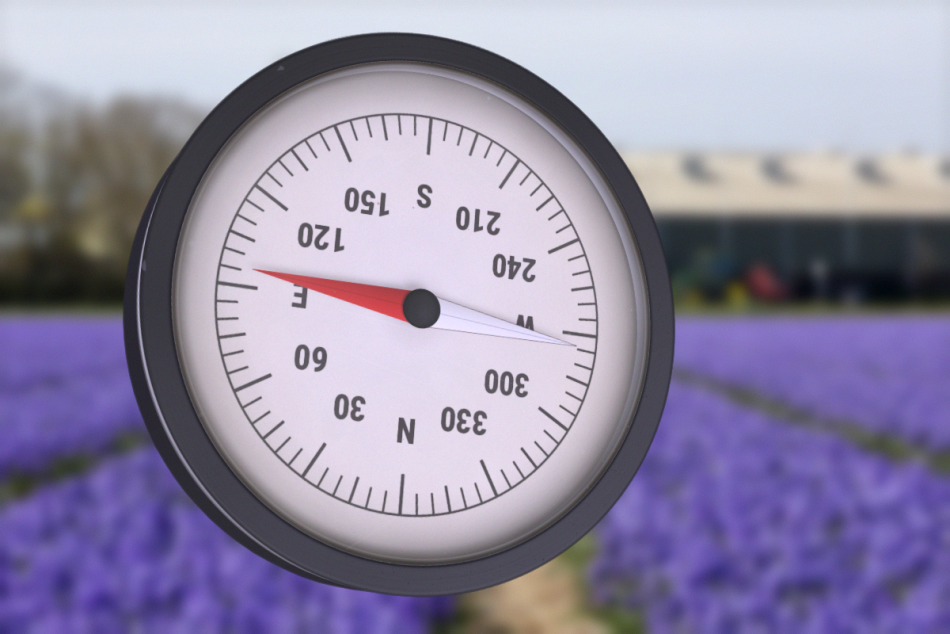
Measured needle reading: 95 °
